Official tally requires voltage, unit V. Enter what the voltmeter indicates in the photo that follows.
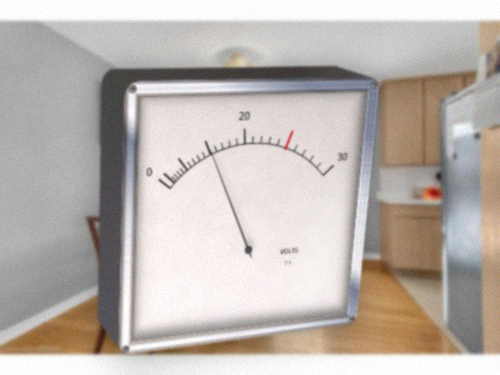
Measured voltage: 15 V
